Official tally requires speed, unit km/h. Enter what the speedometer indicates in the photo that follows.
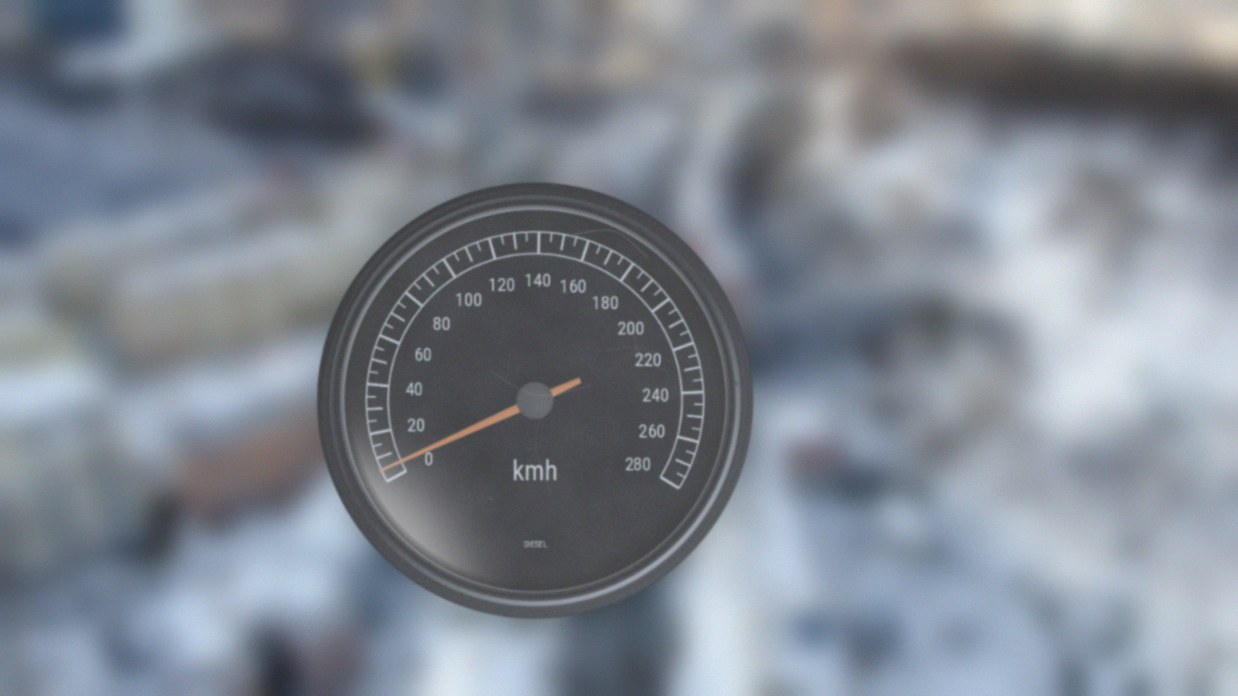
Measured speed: 5 km/h
